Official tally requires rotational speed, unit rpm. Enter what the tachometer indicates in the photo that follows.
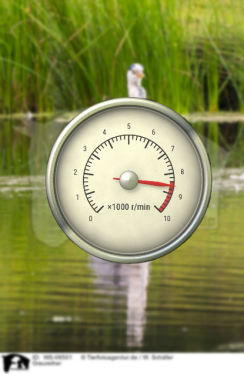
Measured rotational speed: 8600 rpm
